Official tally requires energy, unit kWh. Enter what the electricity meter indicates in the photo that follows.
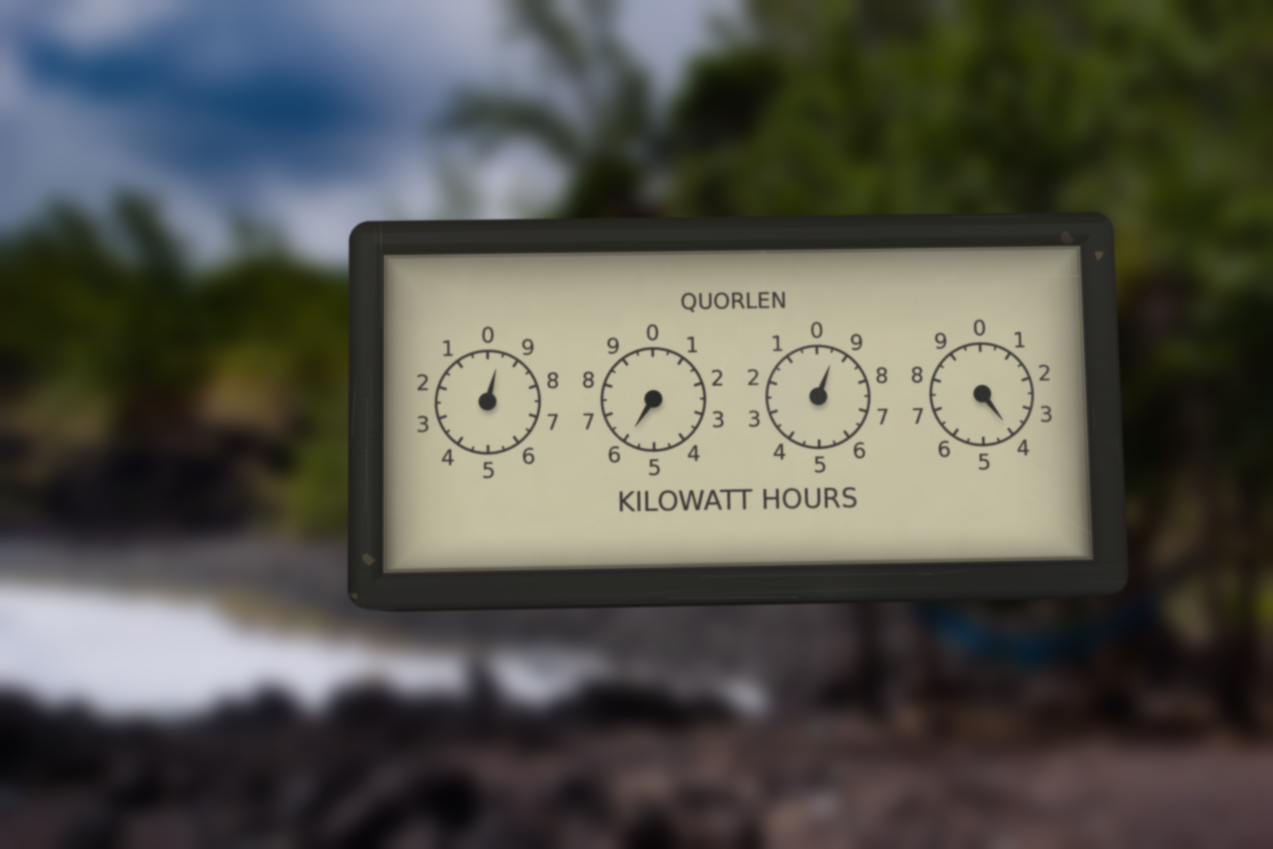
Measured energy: 9594 kWh
